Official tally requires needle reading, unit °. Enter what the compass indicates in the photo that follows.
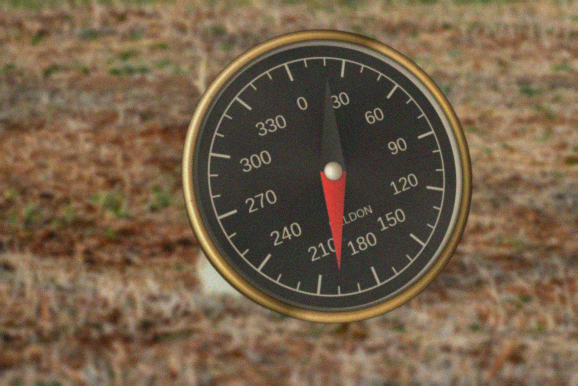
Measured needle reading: 200 °
